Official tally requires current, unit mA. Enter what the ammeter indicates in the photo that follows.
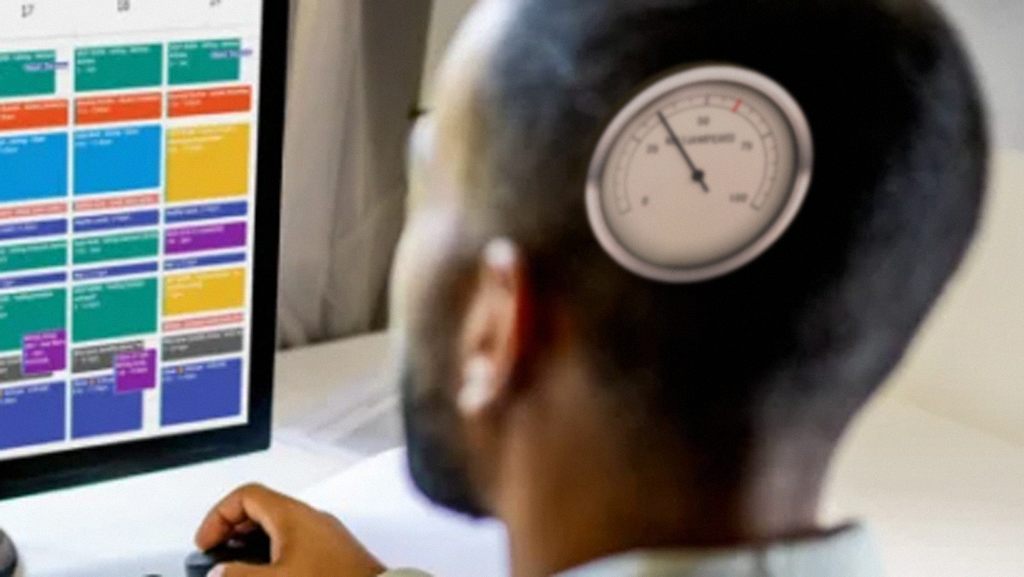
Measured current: 35 mA
